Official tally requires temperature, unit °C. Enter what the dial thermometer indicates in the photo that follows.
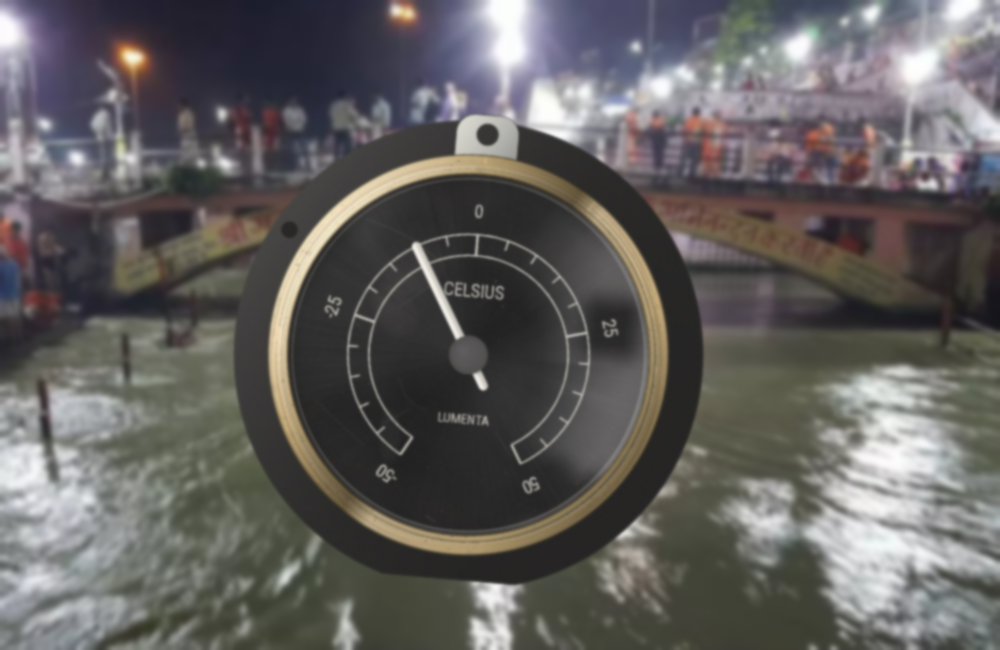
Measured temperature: -10 °C
